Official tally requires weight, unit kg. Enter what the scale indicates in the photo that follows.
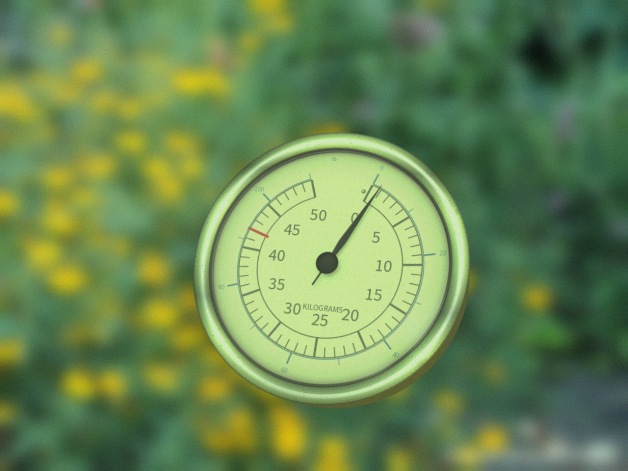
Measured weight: 1 kg
